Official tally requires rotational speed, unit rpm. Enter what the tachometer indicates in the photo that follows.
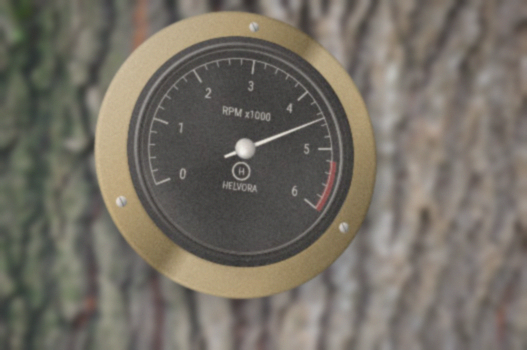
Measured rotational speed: 4500 rpm
